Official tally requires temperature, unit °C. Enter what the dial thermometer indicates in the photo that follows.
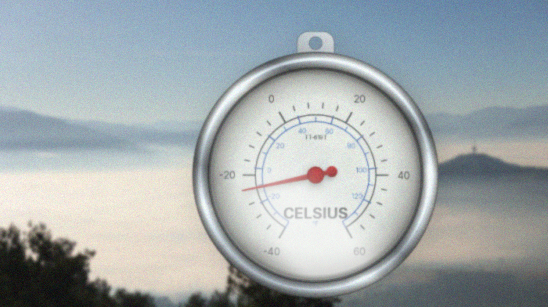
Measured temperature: -24 °C
